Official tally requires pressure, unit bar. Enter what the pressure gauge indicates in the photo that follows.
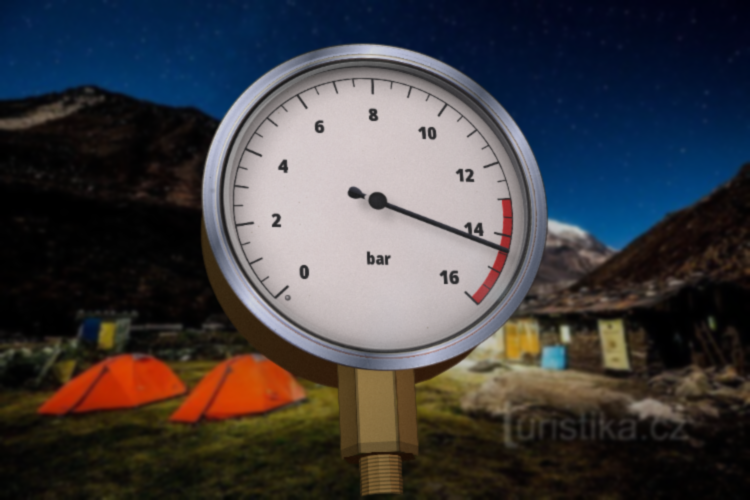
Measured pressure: 14.5 bar
